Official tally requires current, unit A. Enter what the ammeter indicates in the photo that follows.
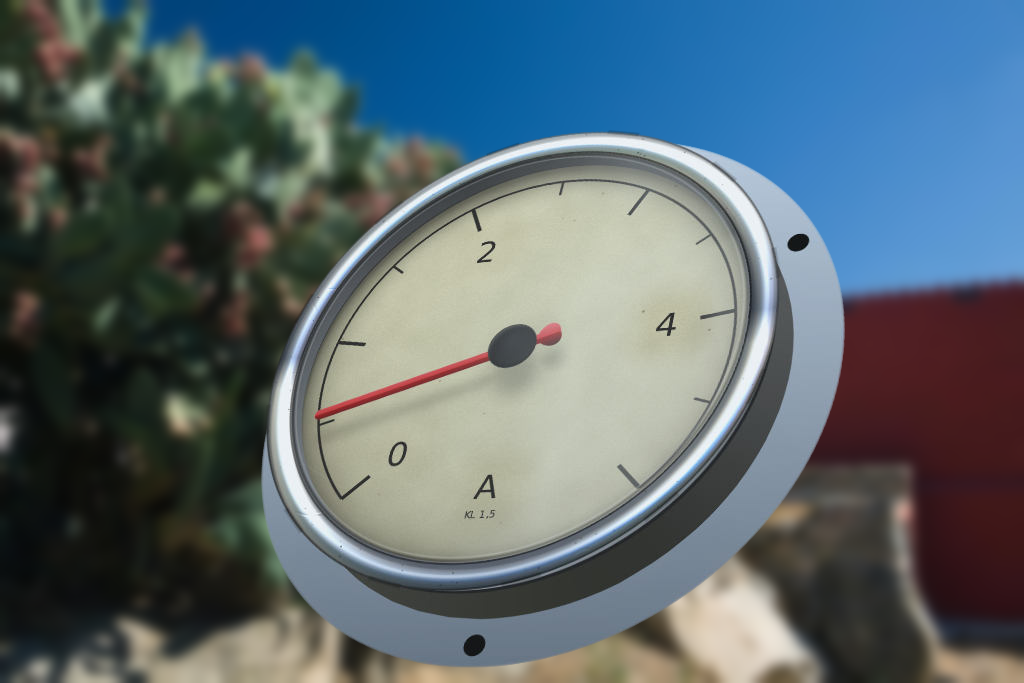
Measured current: 0.5 A
